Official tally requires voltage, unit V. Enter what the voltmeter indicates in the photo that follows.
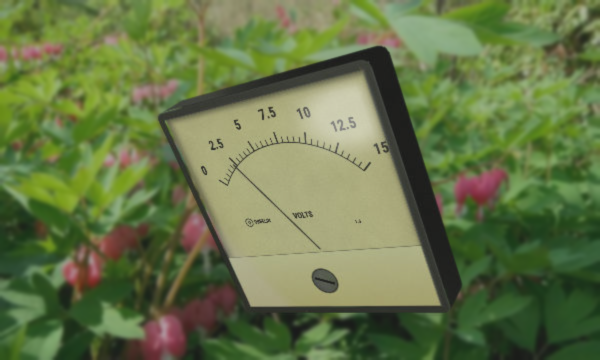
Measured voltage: 2.5 V
